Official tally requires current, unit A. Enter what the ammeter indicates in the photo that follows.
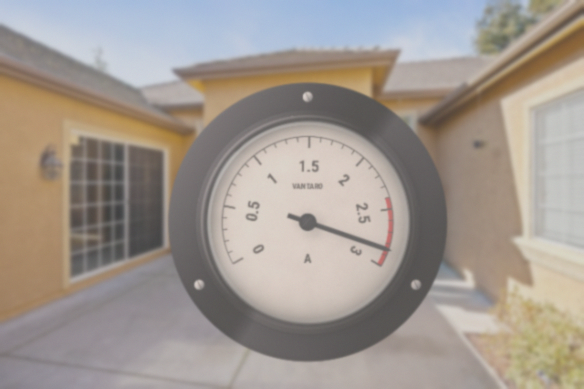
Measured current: 2.85 A
